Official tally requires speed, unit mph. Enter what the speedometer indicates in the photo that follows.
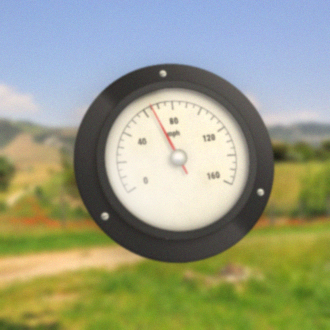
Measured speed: 65 mph
